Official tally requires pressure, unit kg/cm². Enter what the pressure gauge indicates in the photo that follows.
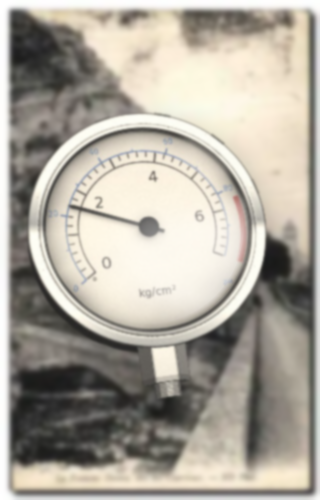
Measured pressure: 1.6 kg/cm²
